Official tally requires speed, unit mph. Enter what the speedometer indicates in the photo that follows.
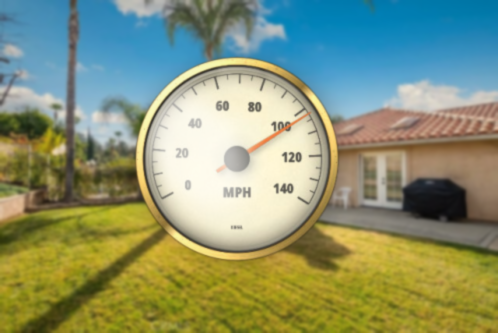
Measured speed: 102.5 mph
